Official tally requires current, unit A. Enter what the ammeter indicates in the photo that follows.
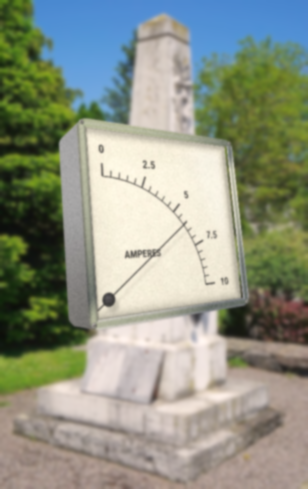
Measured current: 6 A
